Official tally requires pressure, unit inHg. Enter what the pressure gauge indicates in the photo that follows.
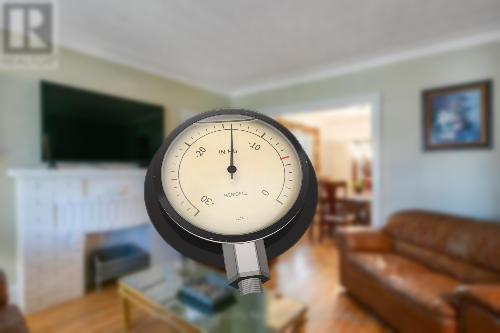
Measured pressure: -14 inHg
